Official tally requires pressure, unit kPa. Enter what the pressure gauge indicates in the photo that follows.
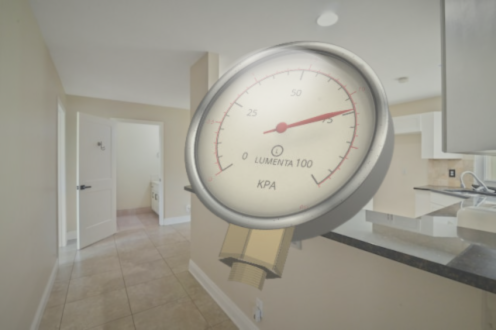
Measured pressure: 75 kPa
